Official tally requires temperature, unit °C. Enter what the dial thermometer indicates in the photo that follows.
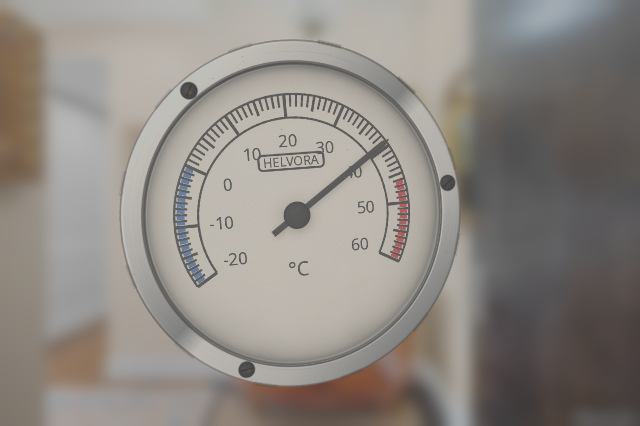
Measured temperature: 39 °C
